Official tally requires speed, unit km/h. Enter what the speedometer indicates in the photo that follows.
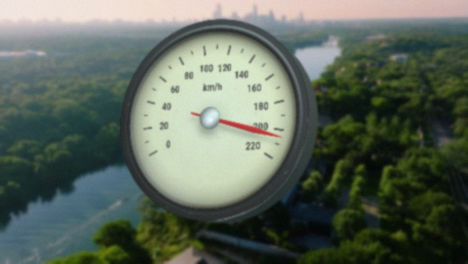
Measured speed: 205 km/h
